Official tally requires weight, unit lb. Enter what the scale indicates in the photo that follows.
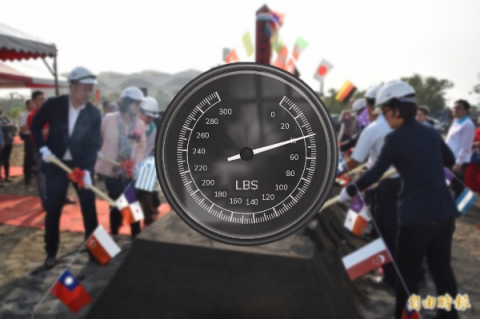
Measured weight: 40 lb
